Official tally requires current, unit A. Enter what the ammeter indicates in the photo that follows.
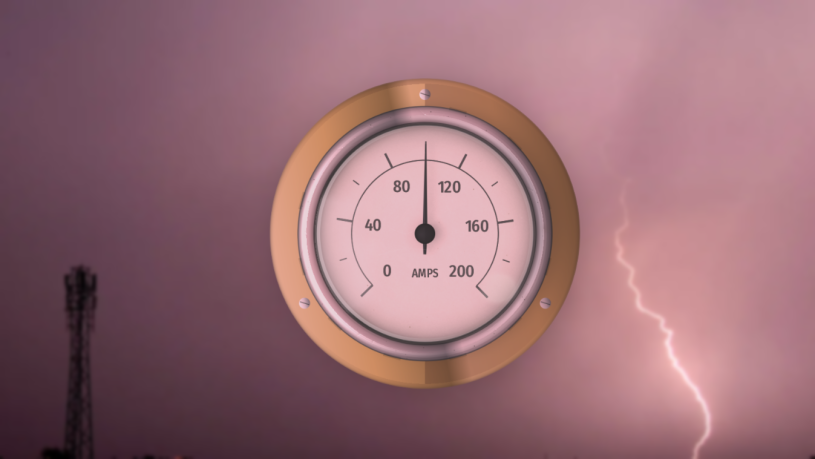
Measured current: 100 A
